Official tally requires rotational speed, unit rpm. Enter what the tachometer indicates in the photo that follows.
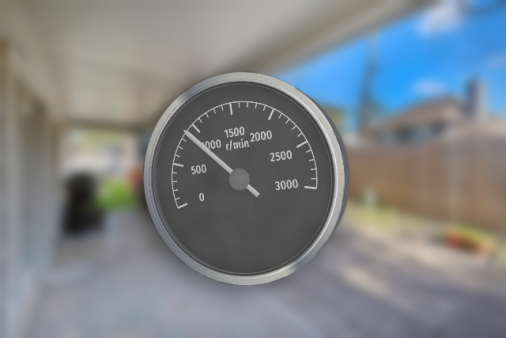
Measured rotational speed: 900 rpm
